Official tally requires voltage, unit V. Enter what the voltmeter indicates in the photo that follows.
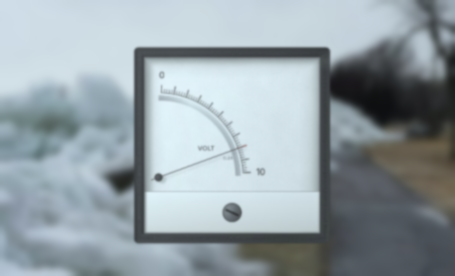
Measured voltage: 8 V
